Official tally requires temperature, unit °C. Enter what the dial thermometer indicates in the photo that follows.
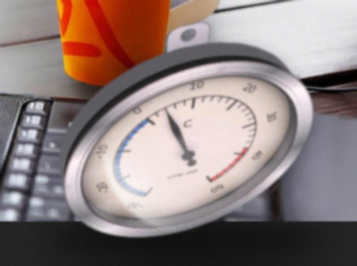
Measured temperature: 4 °C
